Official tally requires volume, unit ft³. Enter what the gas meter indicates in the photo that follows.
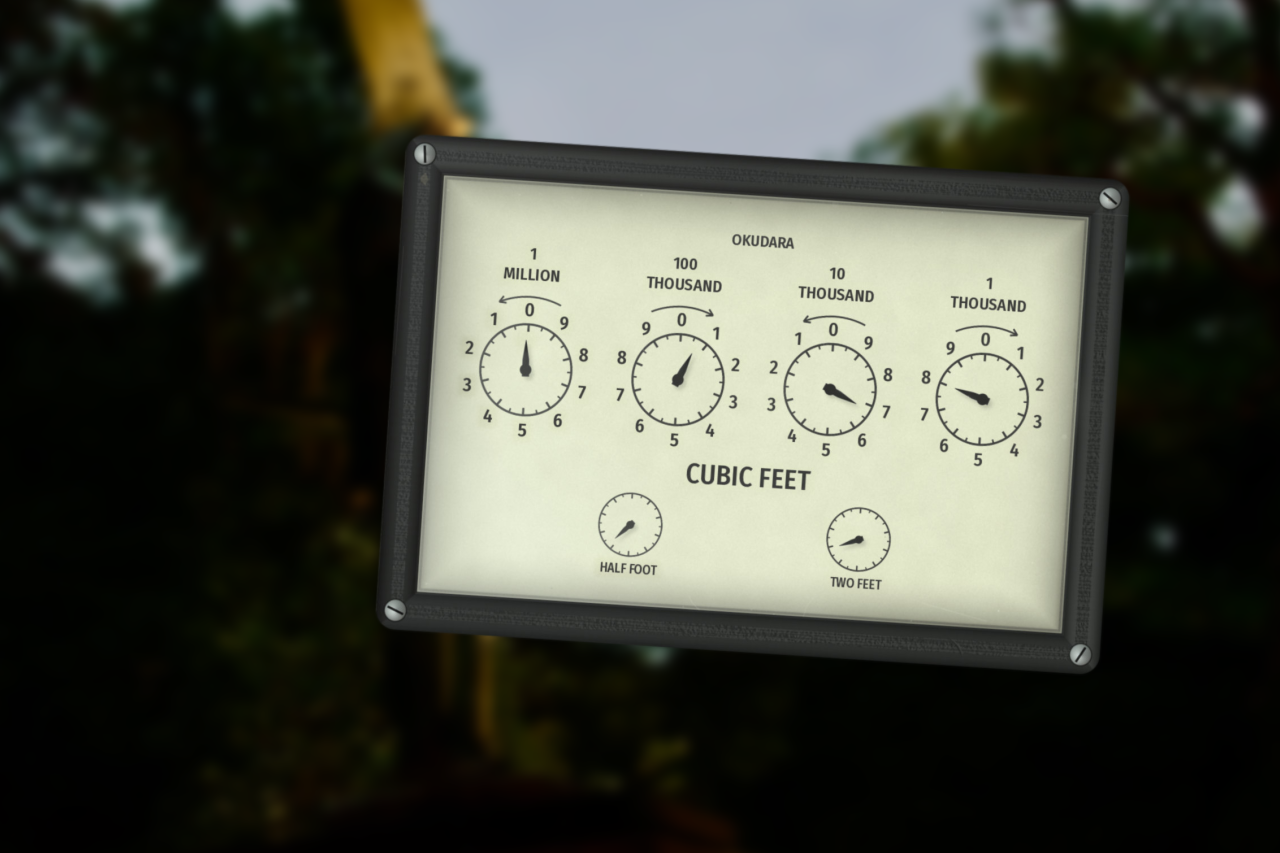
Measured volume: 6800 ft³
